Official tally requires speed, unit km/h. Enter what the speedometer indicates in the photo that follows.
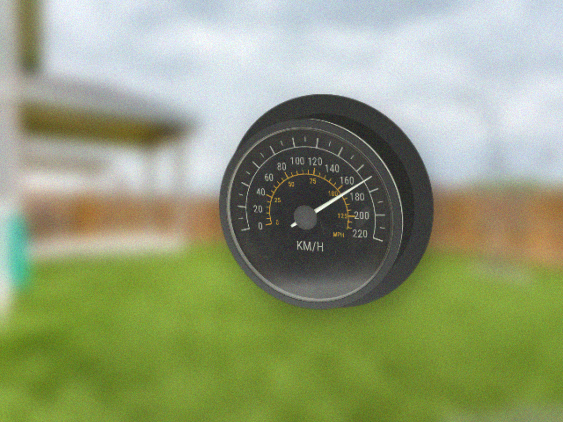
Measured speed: 170 km/h
